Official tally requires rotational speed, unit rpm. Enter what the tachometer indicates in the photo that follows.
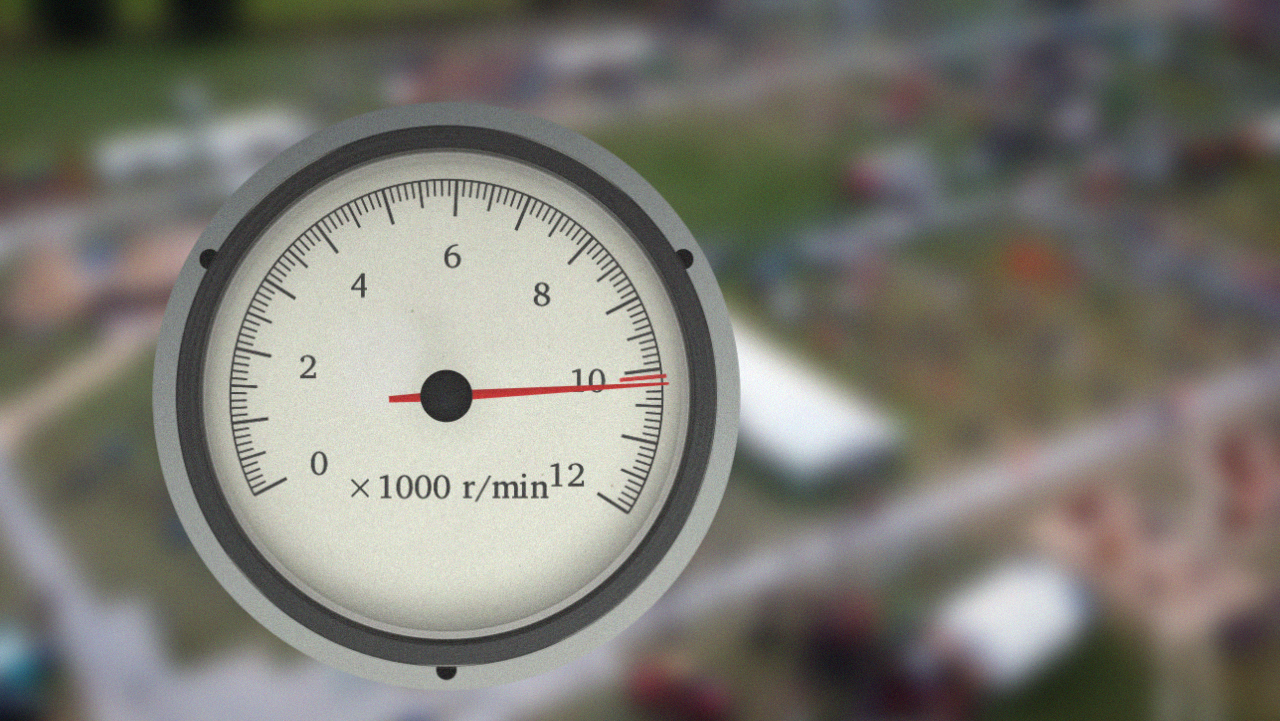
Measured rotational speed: 10200 rpm
